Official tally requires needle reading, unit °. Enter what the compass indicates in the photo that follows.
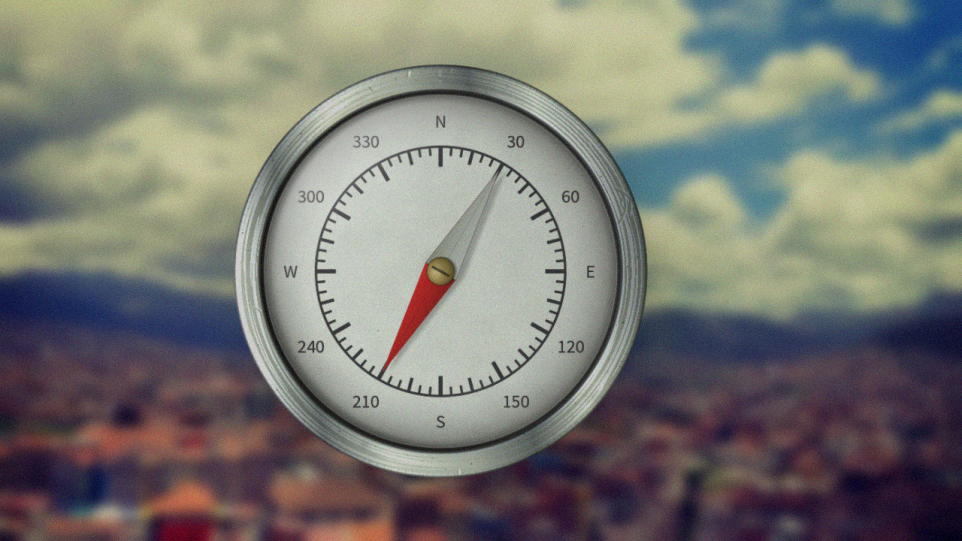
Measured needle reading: 210 °
